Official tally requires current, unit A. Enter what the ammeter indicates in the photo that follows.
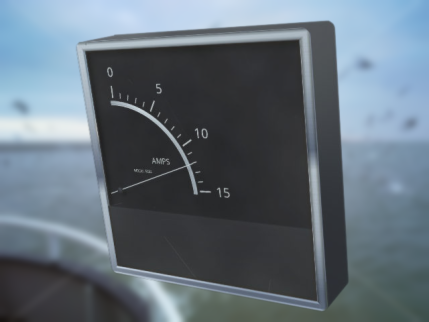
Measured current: 12 A
